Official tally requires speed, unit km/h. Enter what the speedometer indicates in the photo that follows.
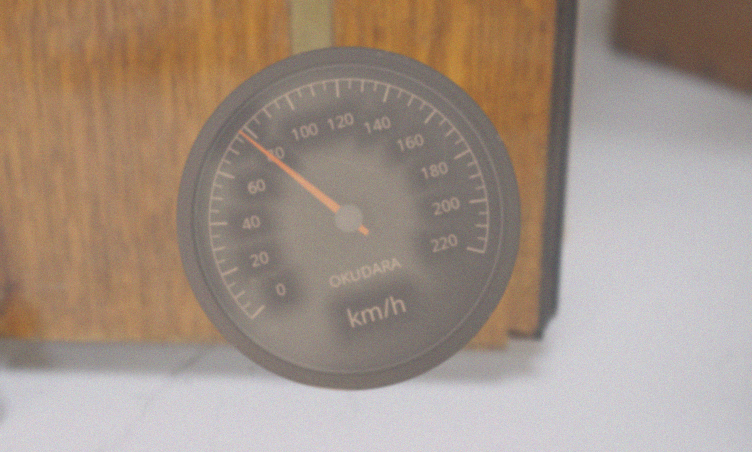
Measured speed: 77.5 km/h
